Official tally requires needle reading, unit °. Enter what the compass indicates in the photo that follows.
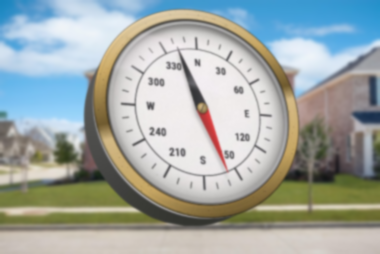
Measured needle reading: 160 °
